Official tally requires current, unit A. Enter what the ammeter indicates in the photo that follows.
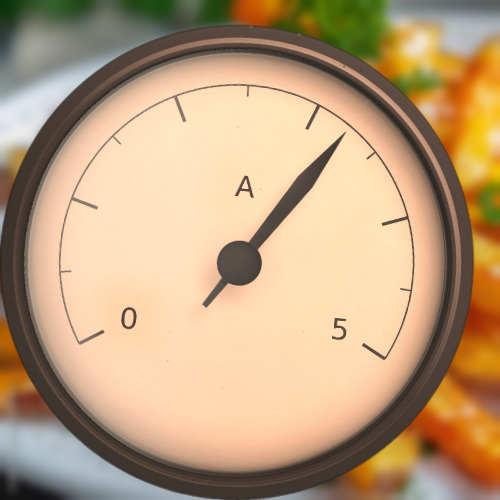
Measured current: 3.25 A
